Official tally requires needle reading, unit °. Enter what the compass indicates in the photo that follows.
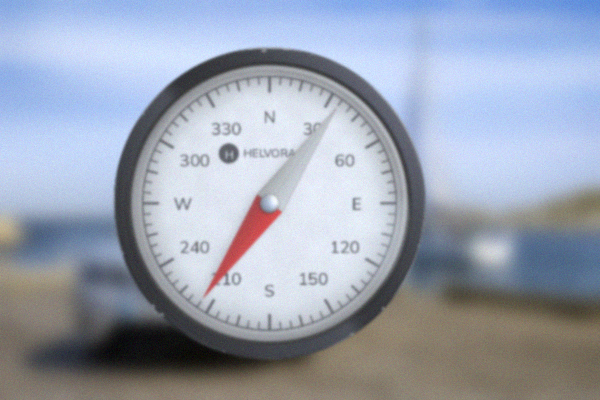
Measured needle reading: 215 °
